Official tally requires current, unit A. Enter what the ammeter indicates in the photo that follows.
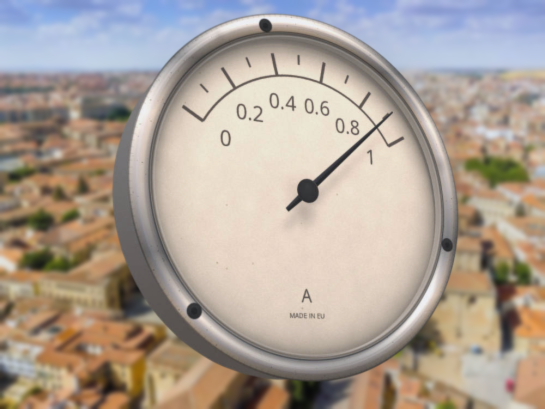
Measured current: 0.9 A
